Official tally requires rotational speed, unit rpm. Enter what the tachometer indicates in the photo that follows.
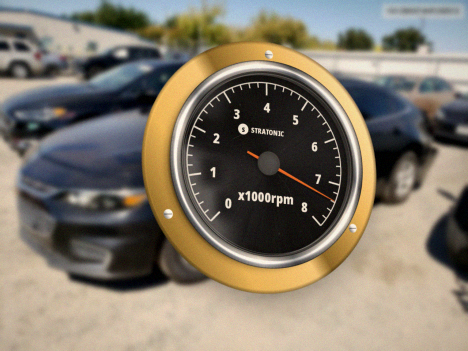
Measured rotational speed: 7400 rpm
